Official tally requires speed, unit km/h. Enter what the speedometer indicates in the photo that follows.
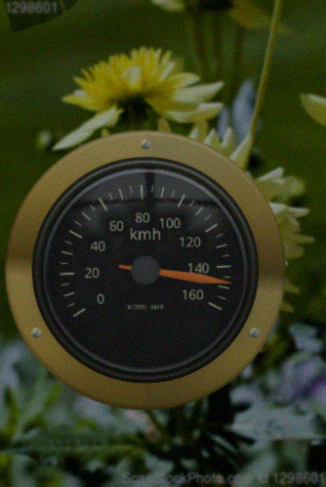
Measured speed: 147.5 km/h
